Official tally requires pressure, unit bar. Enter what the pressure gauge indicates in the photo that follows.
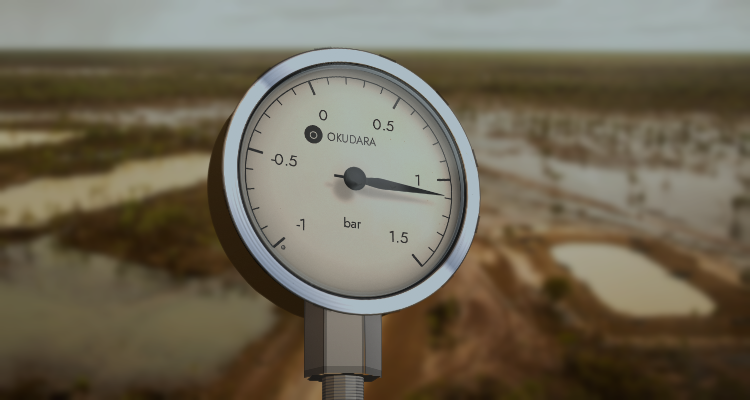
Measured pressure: 1.1 bar
